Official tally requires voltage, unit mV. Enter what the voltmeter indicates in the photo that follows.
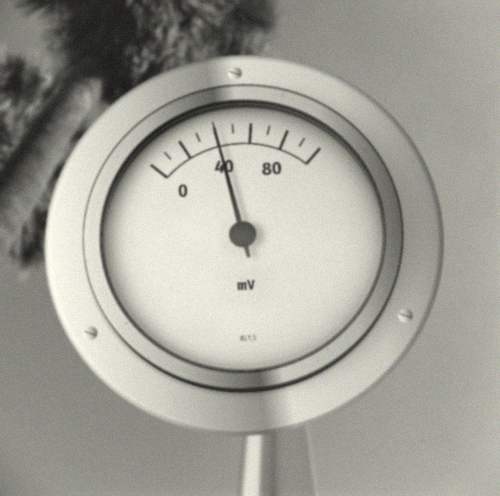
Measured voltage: 40 mV
